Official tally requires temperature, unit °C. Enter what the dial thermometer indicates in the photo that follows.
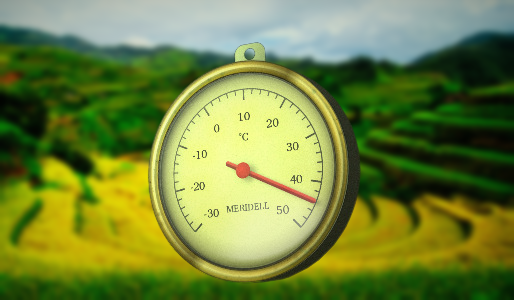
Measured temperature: 44 °C
